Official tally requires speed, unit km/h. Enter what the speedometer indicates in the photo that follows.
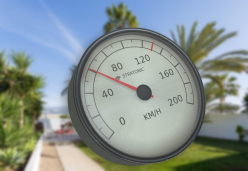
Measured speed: 60 km/h
